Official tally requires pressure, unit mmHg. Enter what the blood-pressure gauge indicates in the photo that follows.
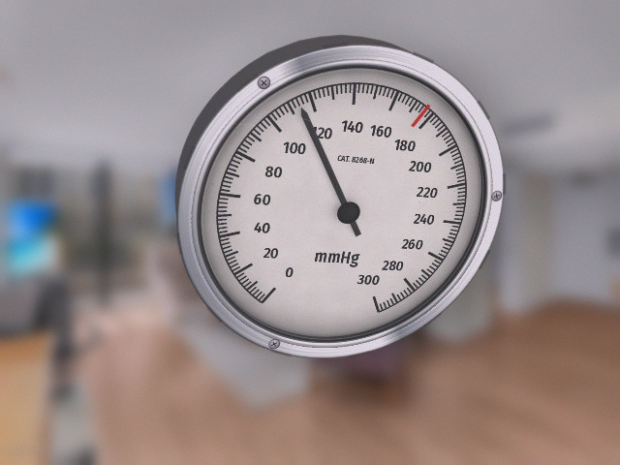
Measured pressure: 114 mmHg
